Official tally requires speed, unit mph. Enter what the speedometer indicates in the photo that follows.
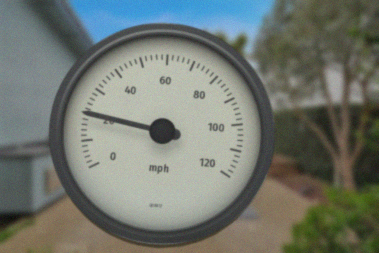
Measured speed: 20 mph
